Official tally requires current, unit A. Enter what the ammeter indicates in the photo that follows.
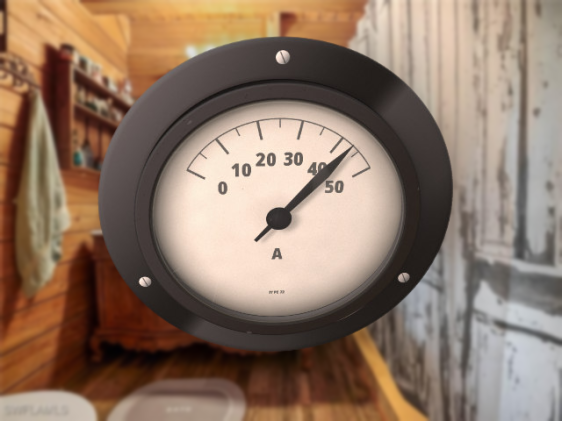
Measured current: 42.5 A
